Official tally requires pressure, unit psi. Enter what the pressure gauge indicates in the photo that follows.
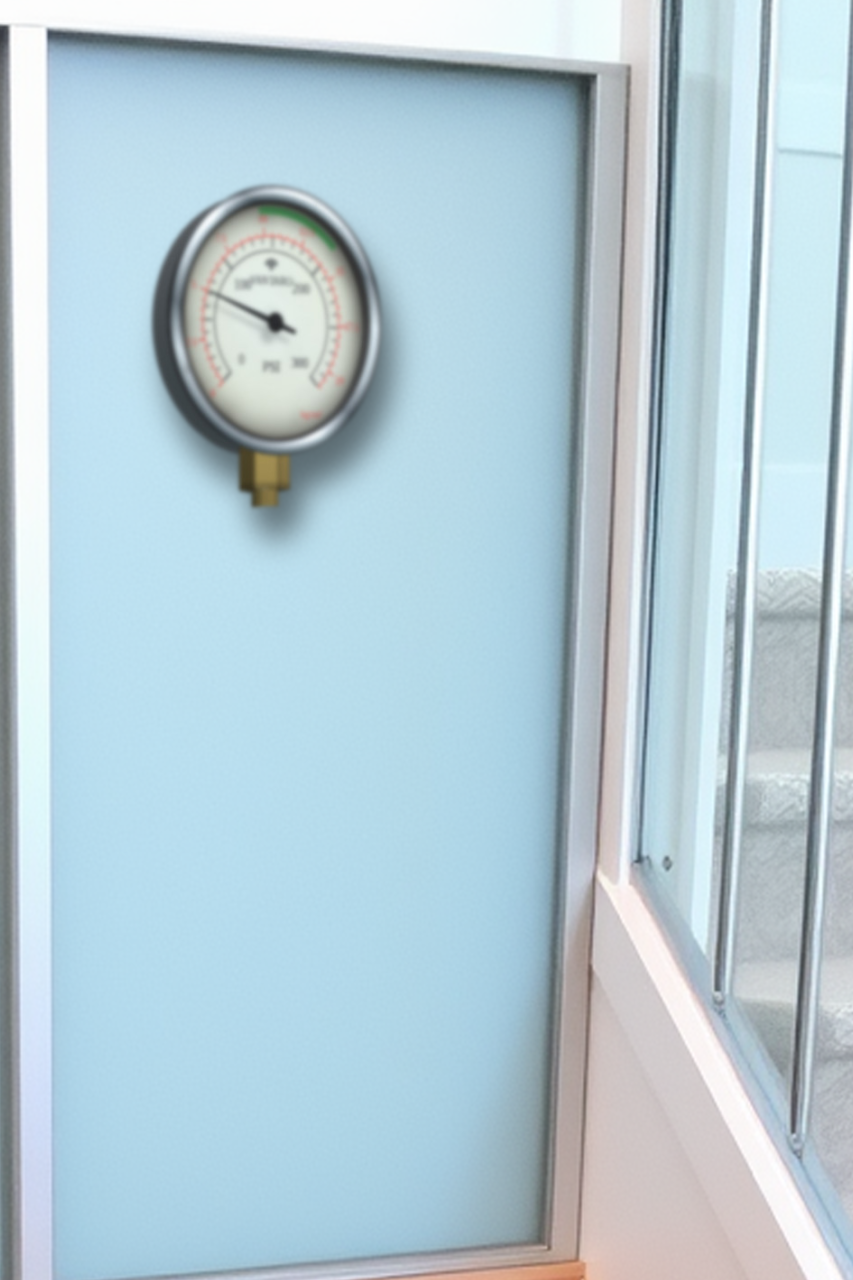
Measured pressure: 70 psi
